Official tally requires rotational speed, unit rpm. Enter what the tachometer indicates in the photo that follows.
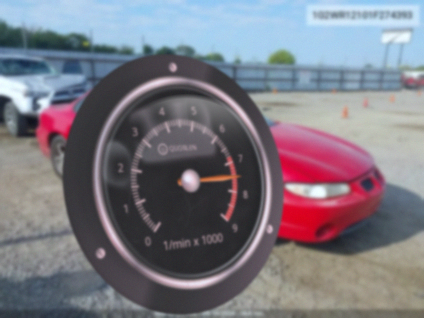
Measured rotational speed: 7500 rpm
